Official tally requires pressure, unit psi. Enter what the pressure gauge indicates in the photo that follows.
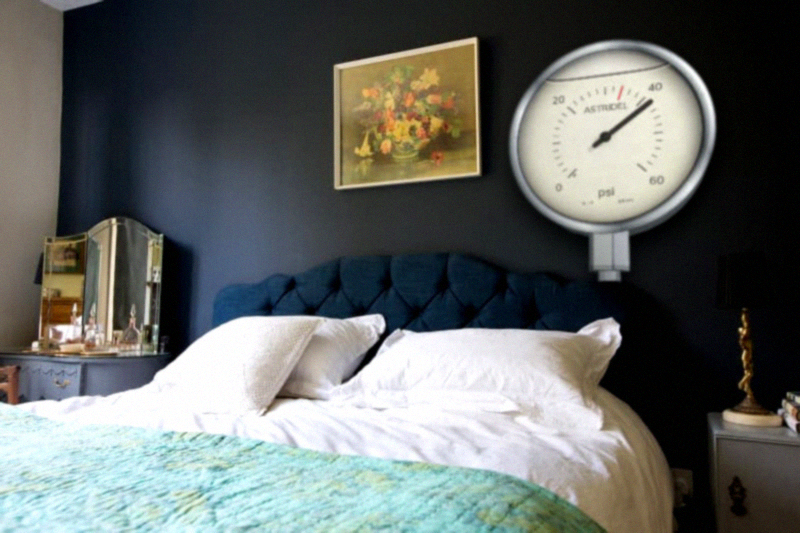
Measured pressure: 42 psi
